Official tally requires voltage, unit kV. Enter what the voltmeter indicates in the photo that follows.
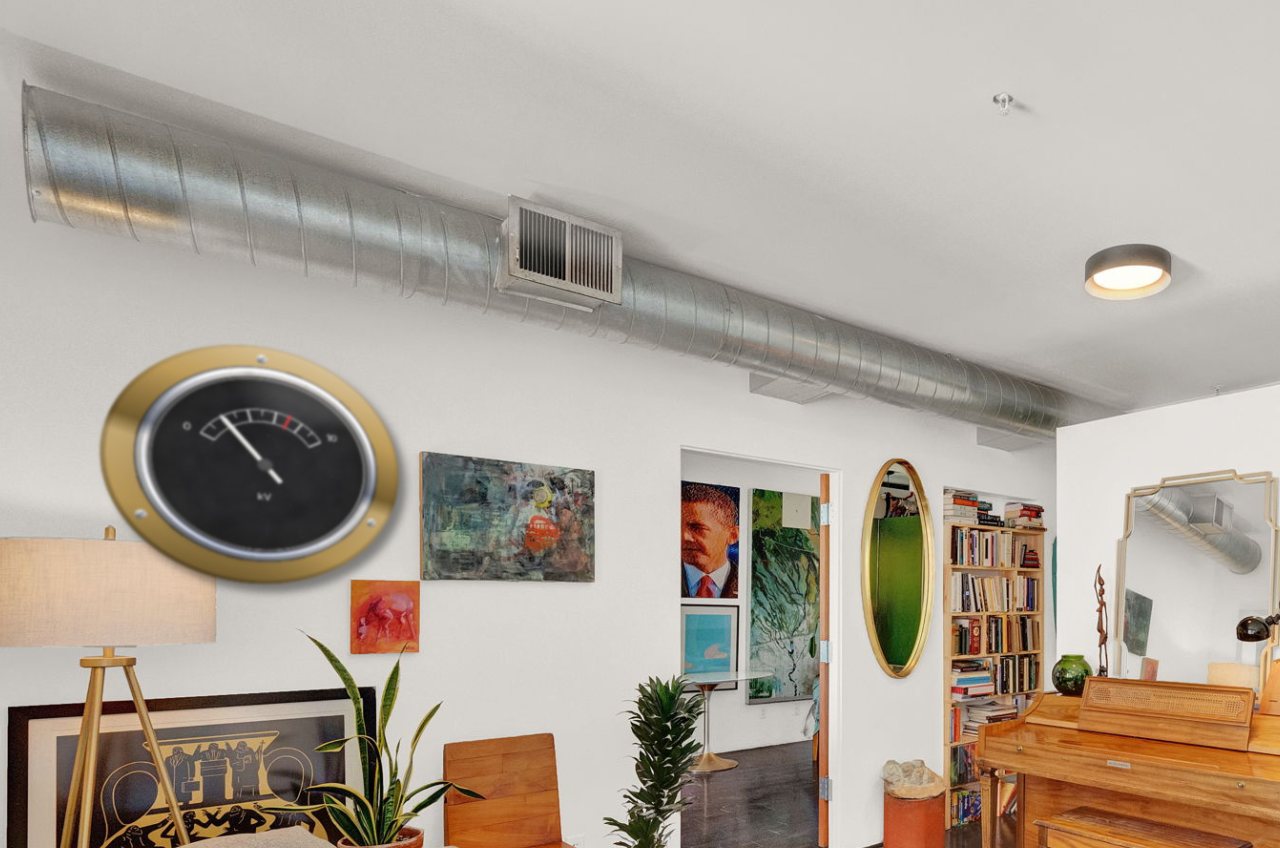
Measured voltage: 2 kV
